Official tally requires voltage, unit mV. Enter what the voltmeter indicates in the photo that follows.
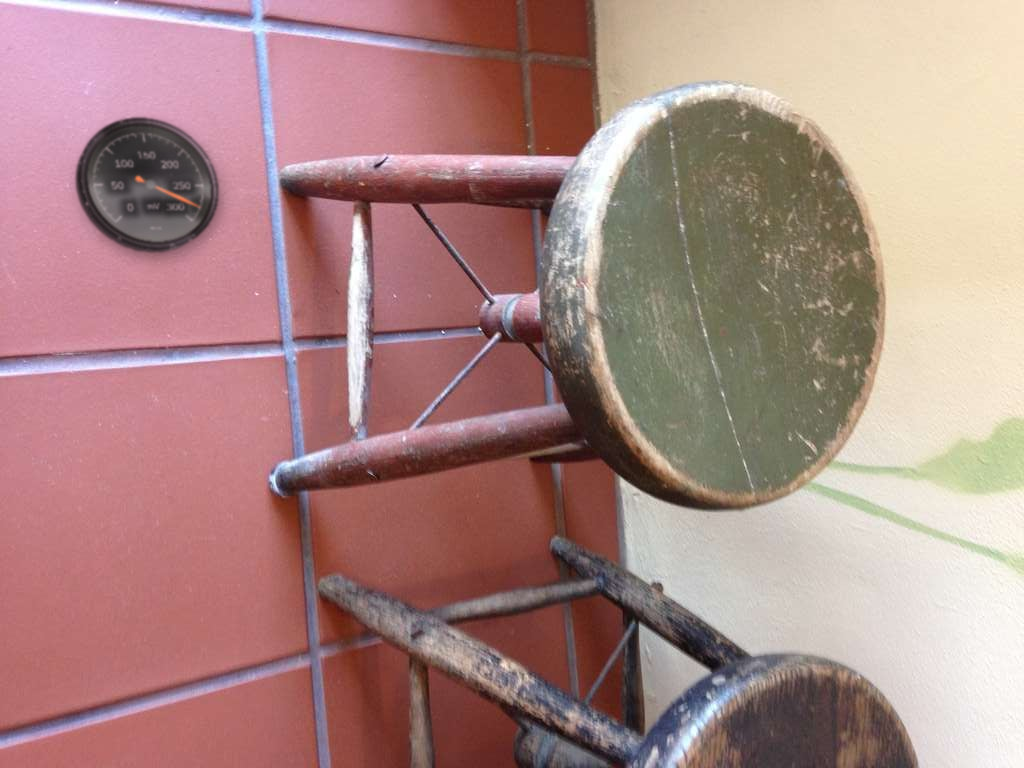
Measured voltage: 280 mV
